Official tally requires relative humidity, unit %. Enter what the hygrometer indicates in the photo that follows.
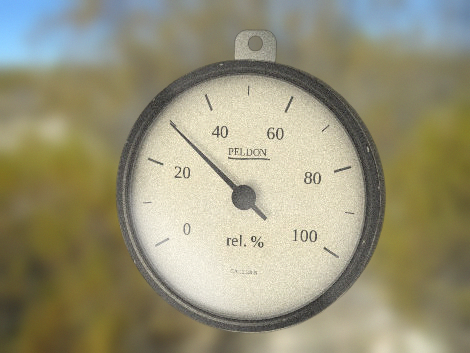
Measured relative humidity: 30 %
